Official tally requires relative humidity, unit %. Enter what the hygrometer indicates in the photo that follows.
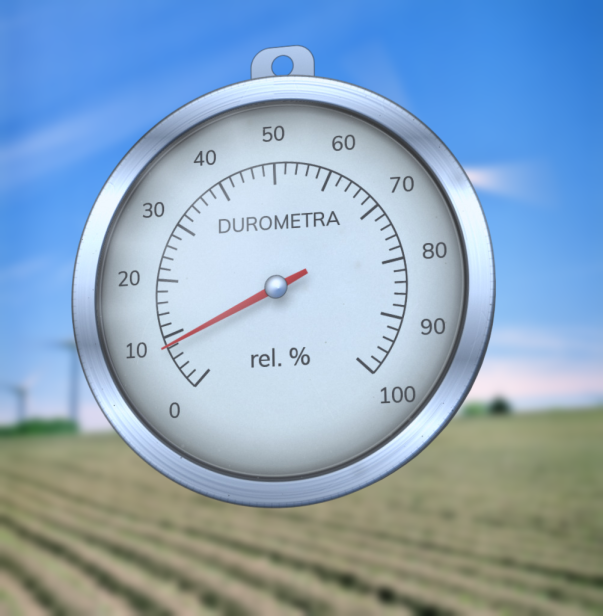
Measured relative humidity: 8 %
